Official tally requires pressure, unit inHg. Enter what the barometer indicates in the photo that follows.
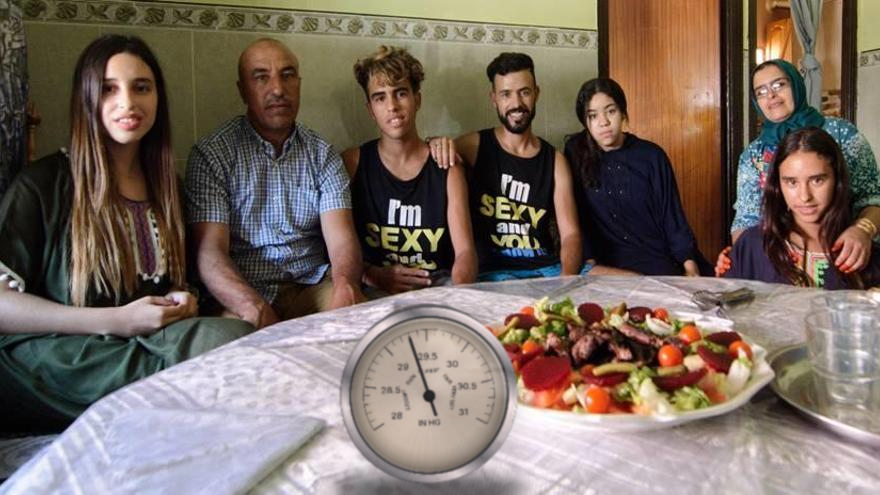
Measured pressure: 29.3 inHg
